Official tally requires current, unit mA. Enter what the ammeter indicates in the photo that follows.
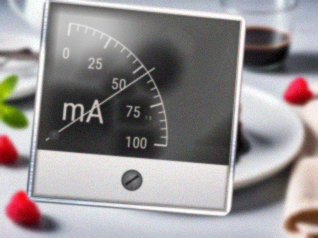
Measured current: 55 mA
